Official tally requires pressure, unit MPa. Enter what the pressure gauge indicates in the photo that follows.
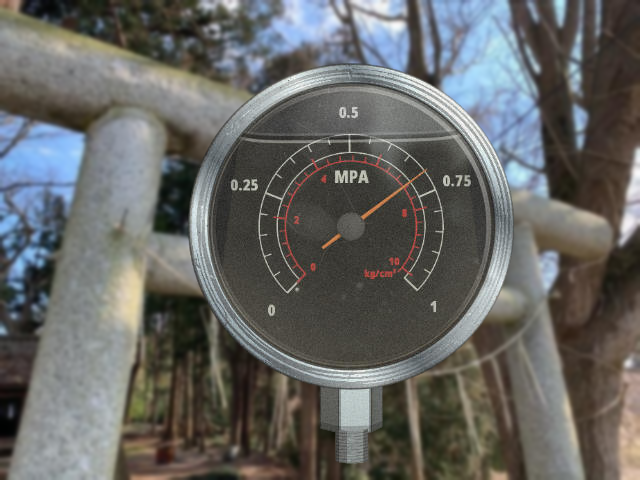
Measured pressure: 0.7 MPa
